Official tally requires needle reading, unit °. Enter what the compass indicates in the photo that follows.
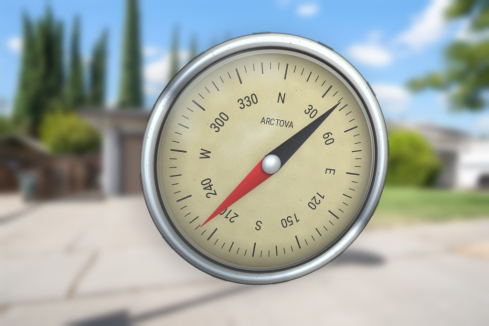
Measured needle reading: 220 °
